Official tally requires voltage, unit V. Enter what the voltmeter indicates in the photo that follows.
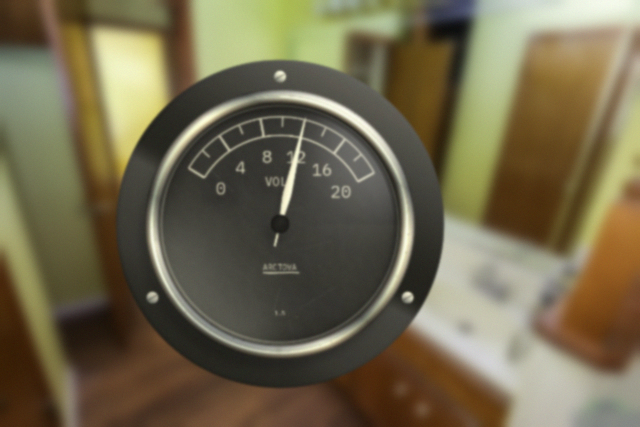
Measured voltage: 12 V
